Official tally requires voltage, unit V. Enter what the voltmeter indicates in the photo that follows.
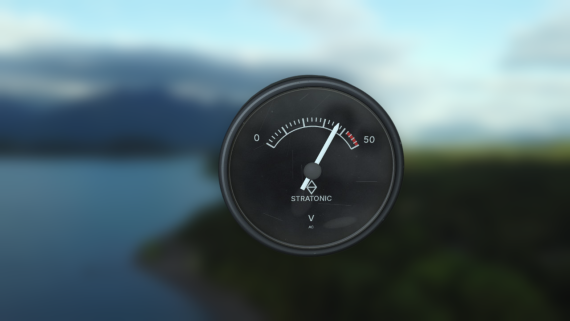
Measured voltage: 36 V
